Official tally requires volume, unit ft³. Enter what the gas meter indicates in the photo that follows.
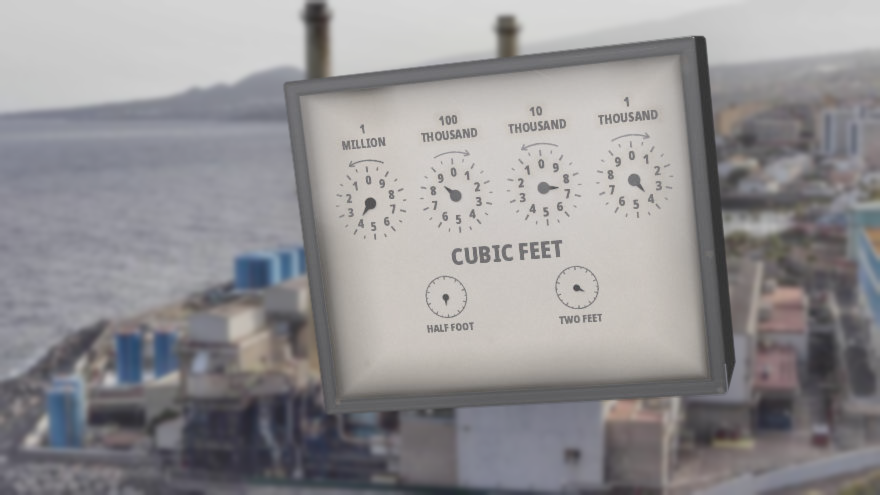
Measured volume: 387400 ft³
